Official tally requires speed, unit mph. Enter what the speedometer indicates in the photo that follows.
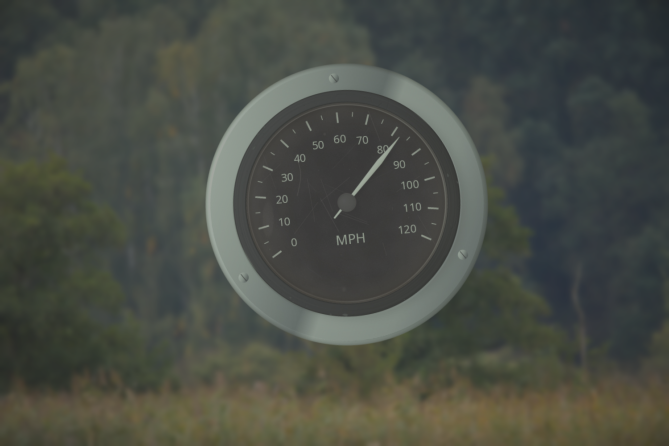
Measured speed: 82.5 mph
